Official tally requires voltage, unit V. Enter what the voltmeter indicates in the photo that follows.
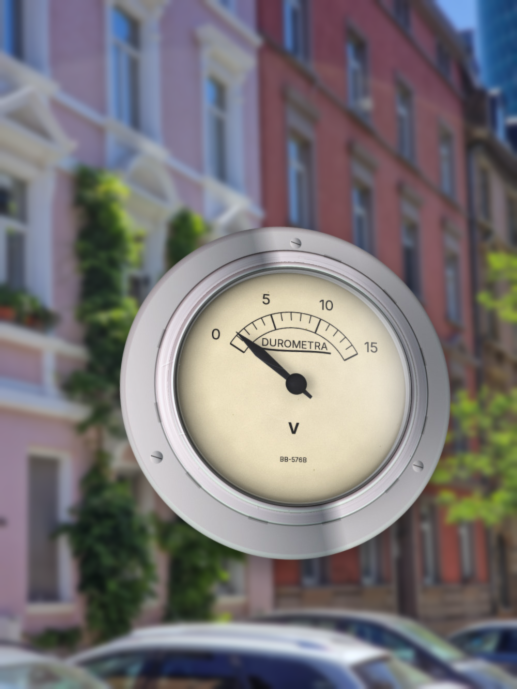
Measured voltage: 1 V
